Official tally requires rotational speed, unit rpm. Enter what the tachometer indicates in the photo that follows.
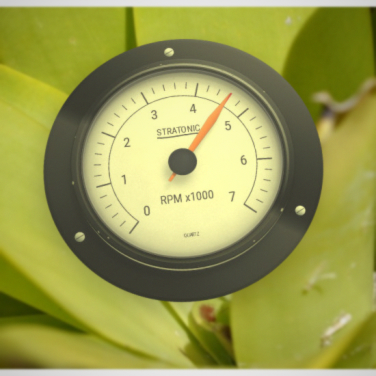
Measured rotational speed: 4600 rpm
